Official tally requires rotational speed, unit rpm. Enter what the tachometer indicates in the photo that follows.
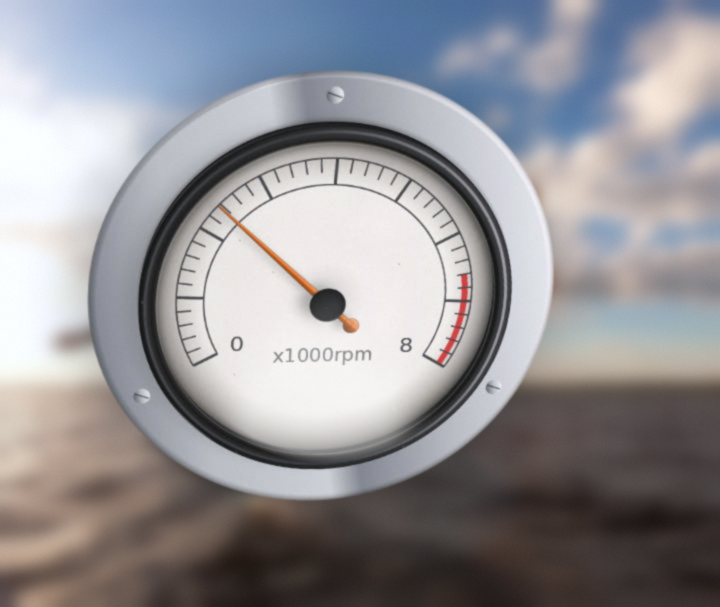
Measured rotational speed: 2400 rpm
